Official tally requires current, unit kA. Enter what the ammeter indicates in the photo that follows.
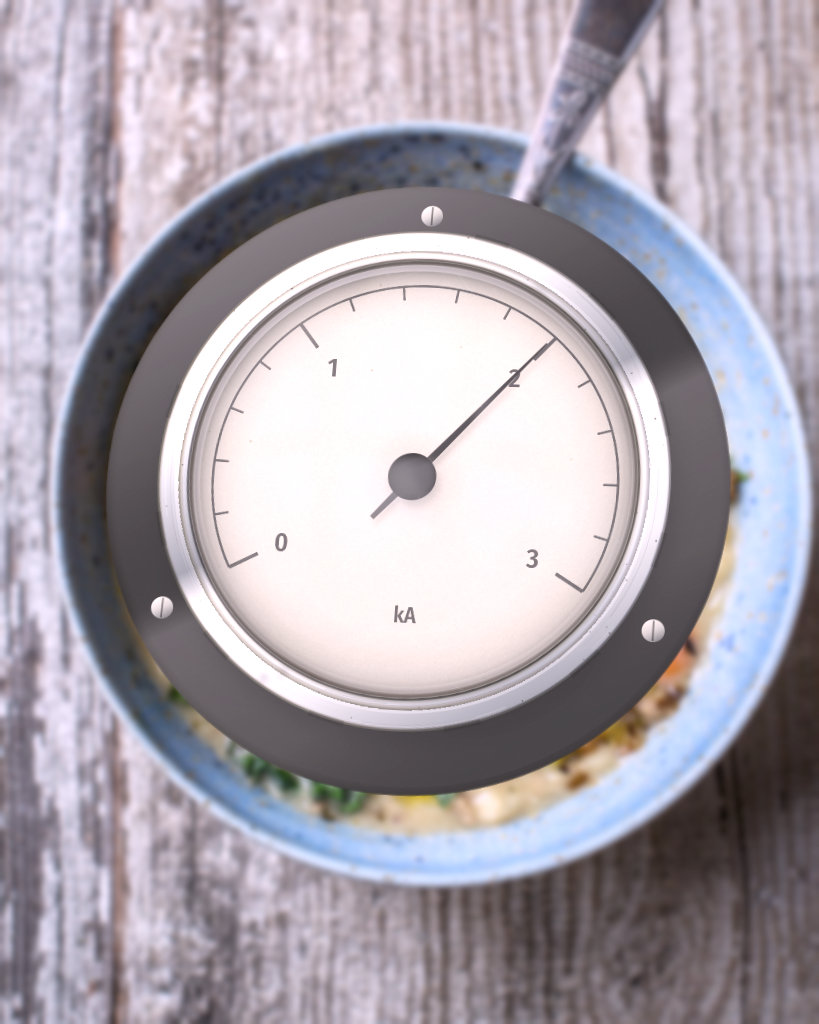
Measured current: 2 kA
